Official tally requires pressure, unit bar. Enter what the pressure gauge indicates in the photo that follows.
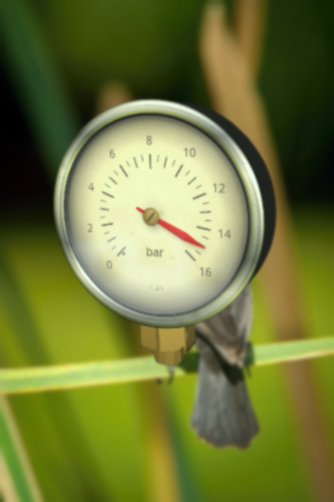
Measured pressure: 15 bar
